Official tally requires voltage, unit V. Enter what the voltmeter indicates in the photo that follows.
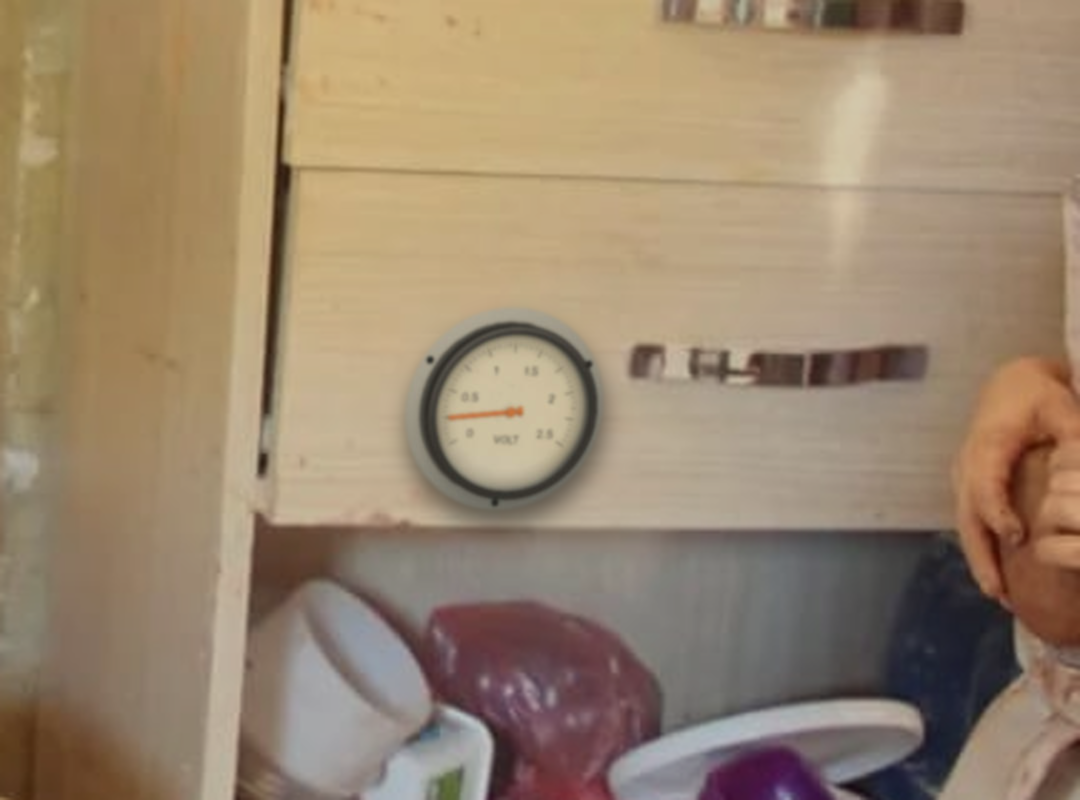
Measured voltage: 0.25 V
